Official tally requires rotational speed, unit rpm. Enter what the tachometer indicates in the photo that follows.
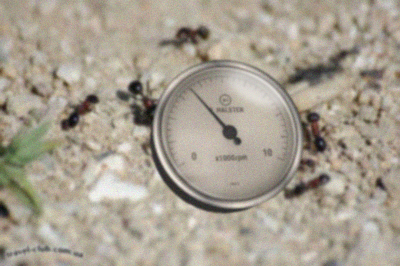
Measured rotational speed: 3500 rpm
